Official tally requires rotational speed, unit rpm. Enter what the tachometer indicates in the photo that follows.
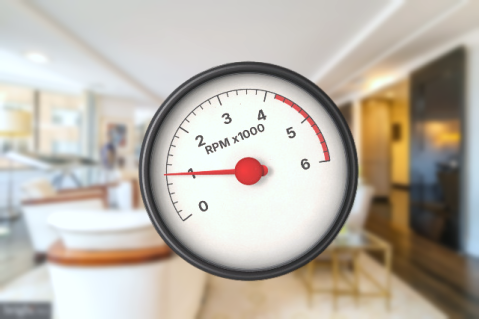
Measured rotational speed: 1000 rpm
